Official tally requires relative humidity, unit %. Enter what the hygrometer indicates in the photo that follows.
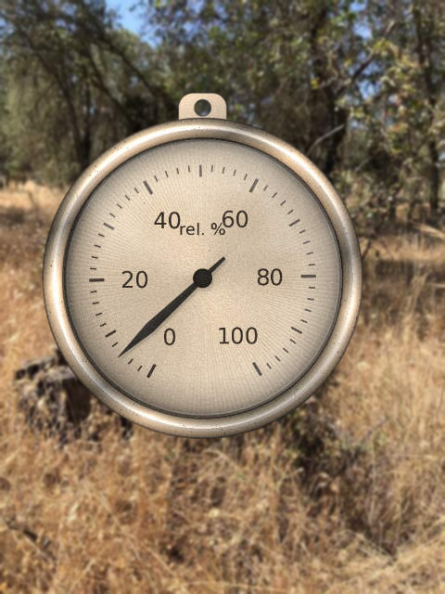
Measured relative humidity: 6 %
